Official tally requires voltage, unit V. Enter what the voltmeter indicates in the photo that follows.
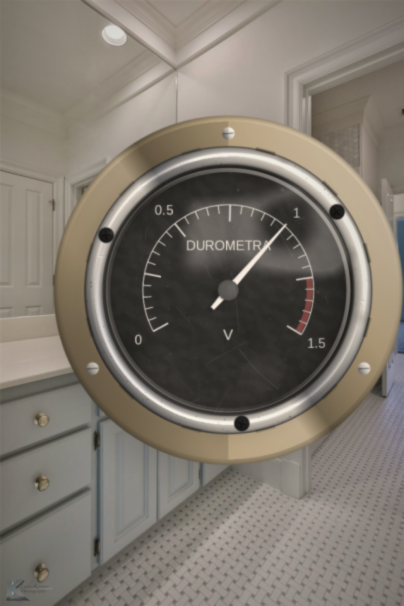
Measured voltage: 1 V
